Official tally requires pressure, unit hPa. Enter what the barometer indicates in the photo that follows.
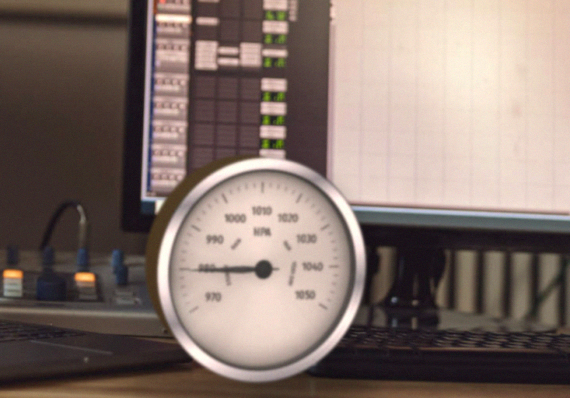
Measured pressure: 980 hPa
